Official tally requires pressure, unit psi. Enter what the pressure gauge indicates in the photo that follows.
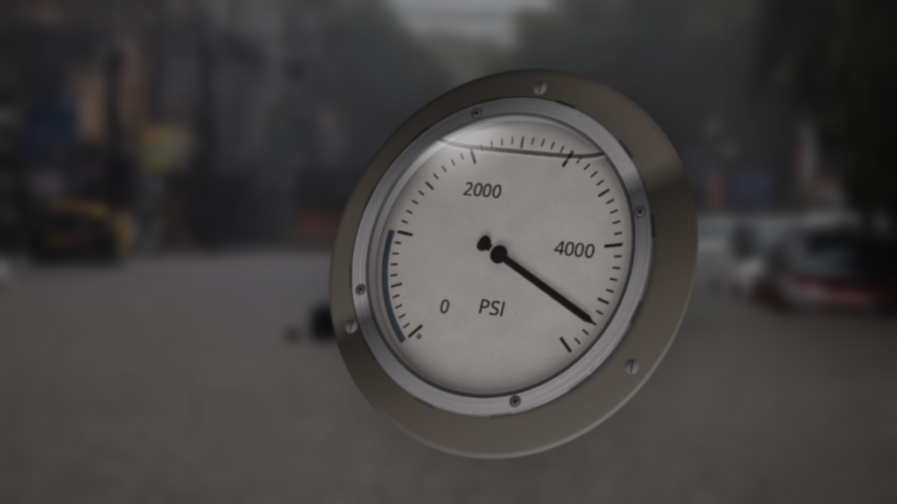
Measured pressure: 4700 psi
